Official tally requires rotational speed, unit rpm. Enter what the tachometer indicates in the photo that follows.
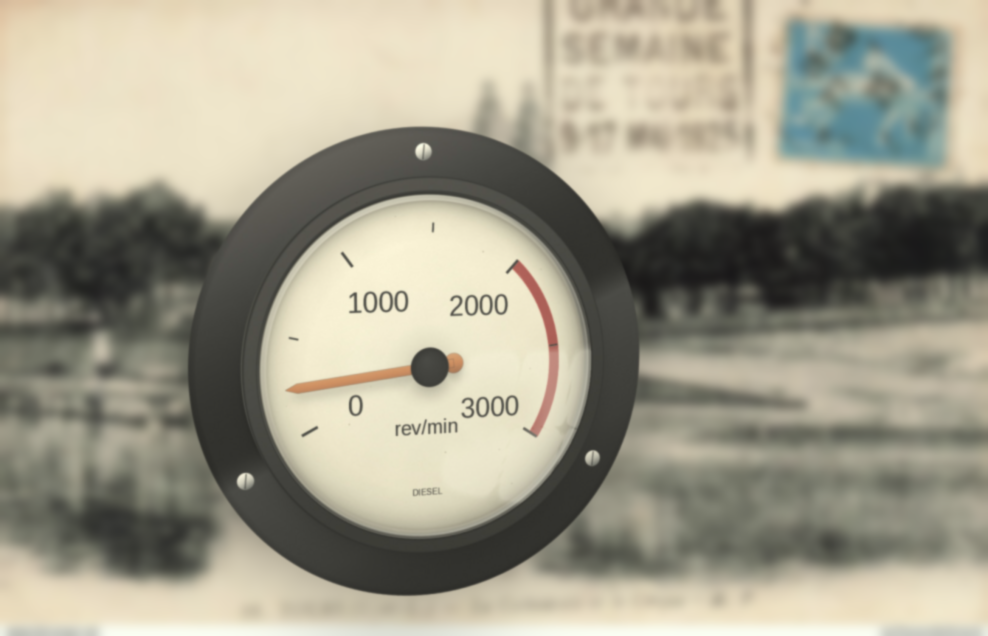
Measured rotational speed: 250 rpm
